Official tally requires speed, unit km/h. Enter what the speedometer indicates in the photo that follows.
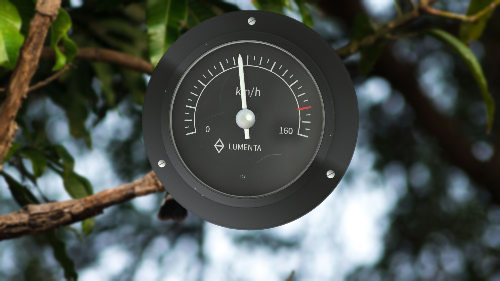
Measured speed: 75 km/h
